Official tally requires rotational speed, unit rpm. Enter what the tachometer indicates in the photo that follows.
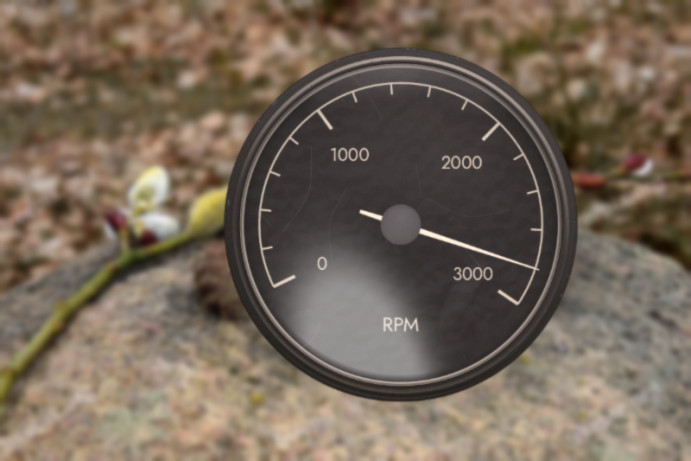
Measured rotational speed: 2800 rpm
